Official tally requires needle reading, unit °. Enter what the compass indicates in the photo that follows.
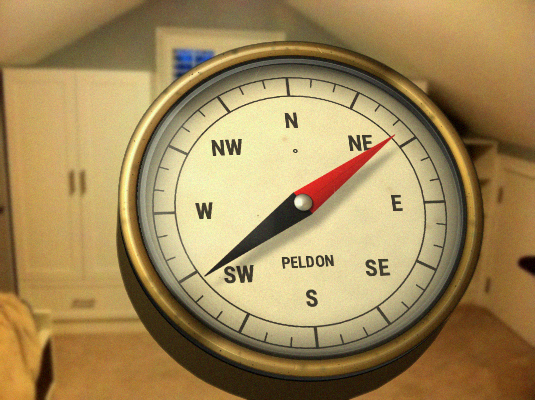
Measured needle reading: 55 °
